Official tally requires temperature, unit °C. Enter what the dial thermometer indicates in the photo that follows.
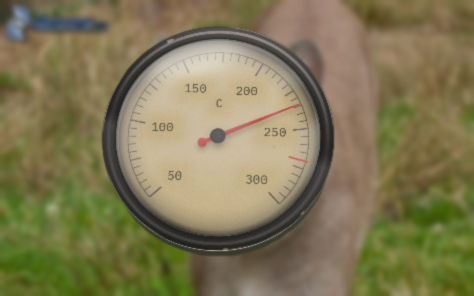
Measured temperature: 235 °C
